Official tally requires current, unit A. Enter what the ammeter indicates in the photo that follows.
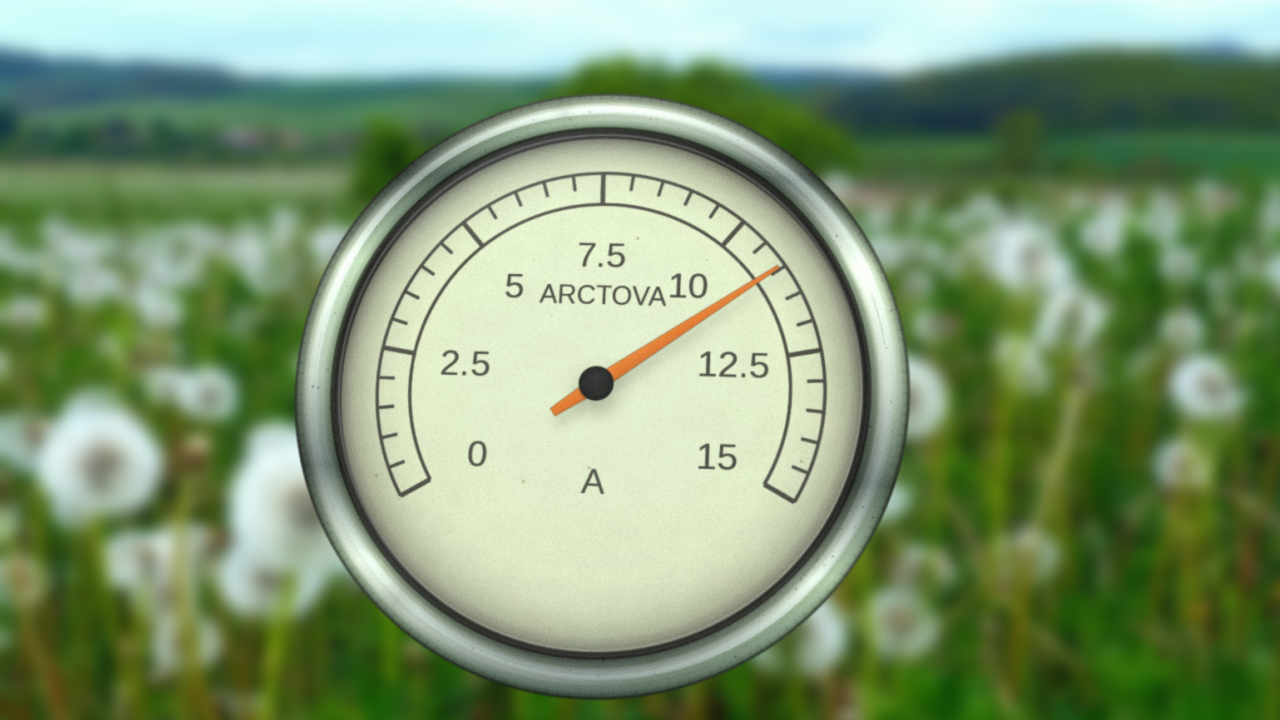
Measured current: 11 A
